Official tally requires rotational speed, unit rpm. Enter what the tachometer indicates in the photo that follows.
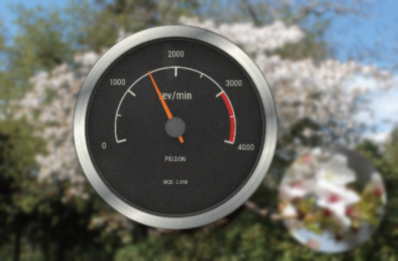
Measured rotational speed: 1500 rpm
